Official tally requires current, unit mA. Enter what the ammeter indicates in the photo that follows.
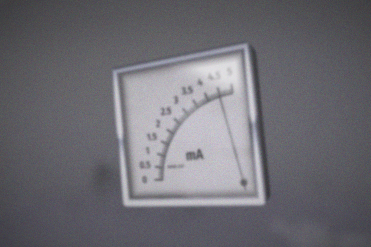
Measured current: 4.5 mA
